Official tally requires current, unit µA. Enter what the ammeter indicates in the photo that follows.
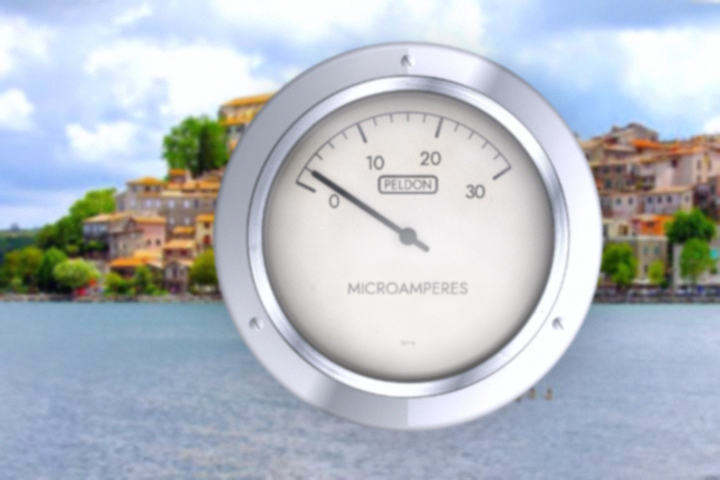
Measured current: 2 µA
